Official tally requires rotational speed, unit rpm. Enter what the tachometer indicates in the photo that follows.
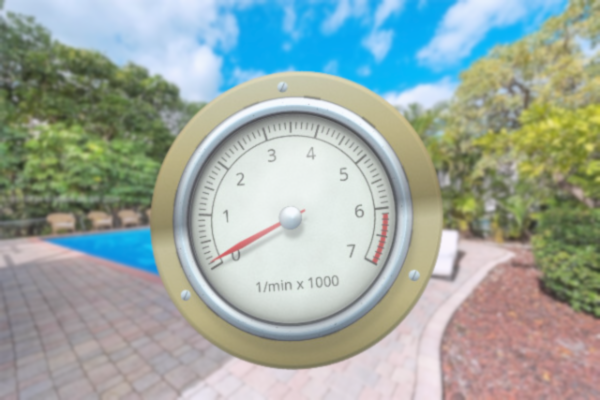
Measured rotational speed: 100 rpm
